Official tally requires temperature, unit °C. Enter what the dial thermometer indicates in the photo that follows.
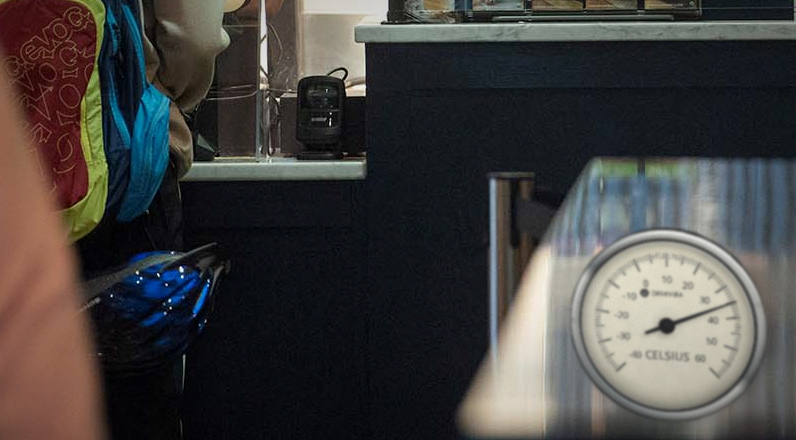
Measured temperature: 35 °C
